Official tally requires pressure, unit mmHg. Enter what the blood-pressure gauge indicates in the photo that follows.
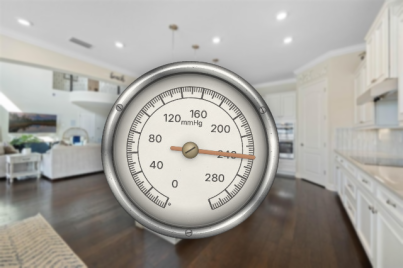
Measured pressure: 240 mmHg
